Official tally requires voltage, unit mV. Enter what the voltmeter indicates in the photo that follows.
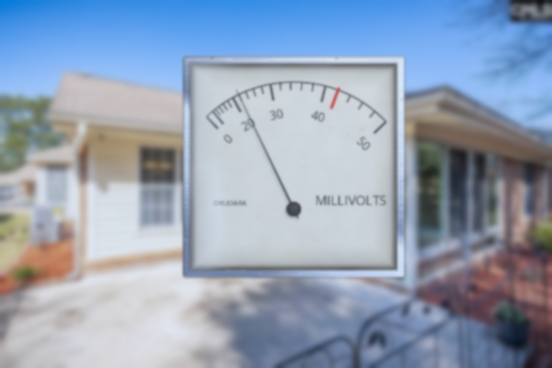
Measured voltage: 22 mV
